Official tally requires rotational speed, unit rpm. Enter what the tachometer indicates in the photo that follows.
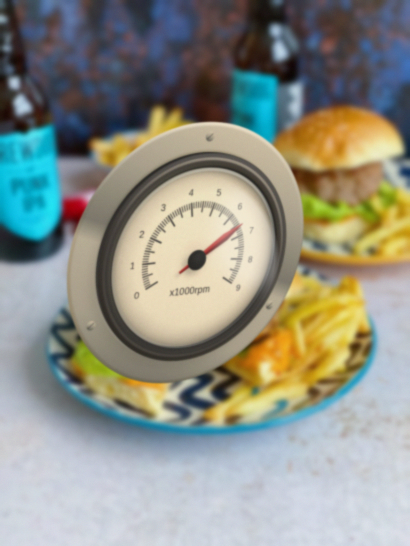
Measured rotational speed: 6500 rpm
